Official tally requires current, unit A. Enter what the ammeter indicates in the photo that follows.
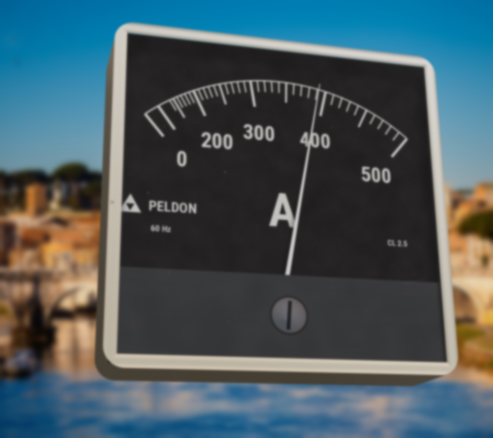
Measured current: 390 A
